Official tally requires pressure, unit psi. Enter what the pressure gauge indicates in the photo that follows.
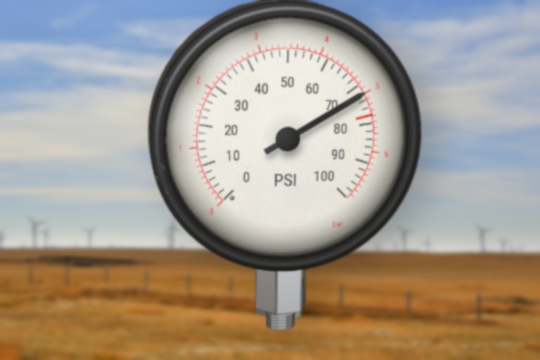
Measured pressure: 72 psi
